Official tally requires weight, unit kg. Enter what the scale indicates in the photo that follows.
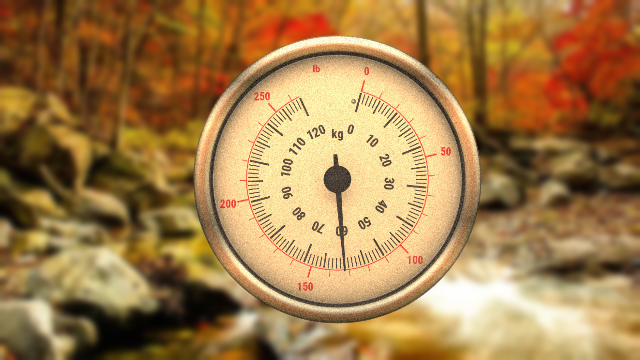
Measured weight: 60 kg
